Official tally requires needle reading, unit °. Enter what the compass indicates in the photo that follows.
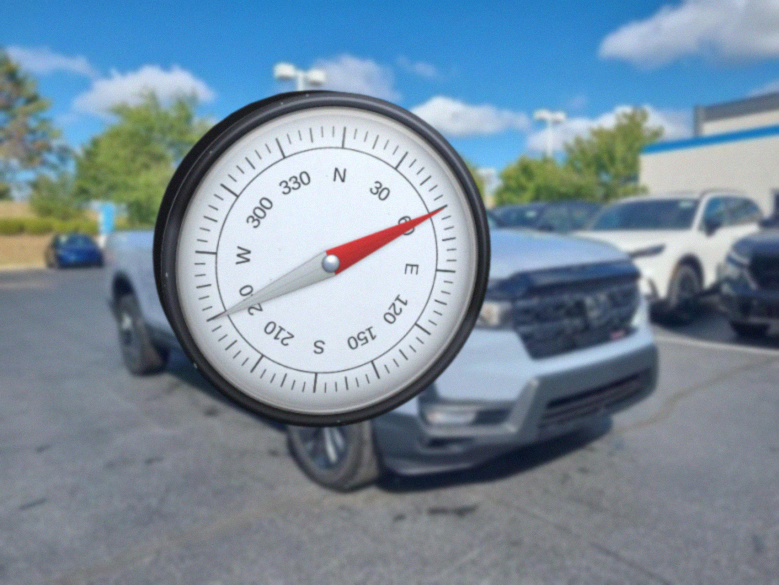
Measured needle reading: 60 °
